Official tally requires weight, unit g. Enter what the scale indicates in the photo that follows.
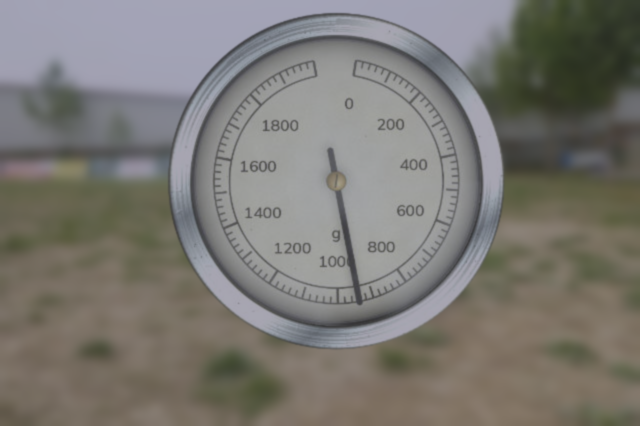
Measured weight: 940 g
